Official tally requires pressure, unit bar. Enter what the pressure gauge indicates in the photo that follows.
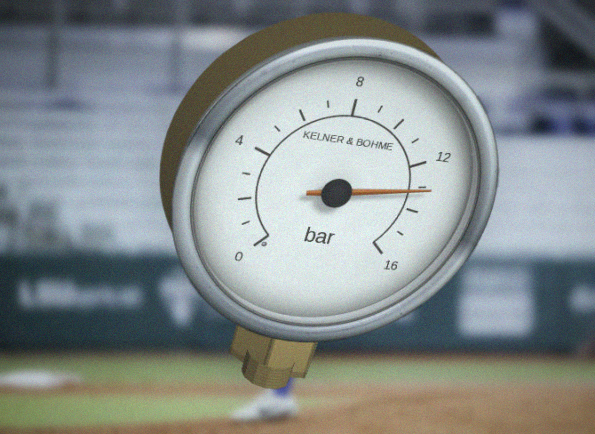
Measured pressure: 13 bar
